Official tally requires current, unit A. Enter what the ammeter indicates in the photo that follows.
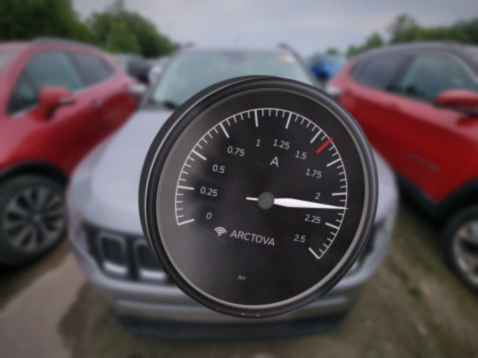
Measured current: 2.1 A
